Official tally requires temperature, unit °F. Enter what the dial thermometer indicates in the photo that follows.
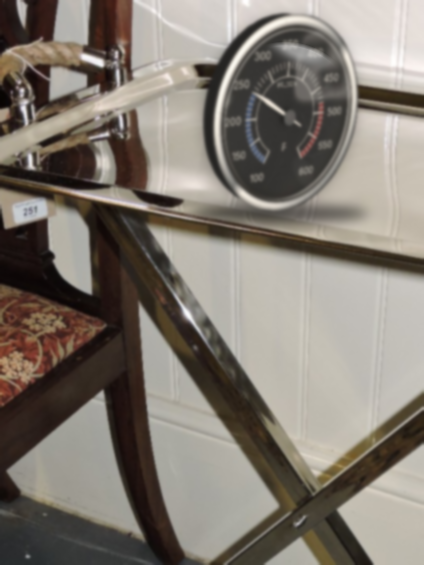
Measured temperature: 250 °F
